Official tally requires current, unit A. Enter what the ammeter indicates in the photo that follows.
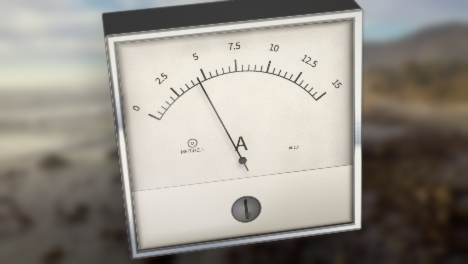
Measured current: 4.5 A
